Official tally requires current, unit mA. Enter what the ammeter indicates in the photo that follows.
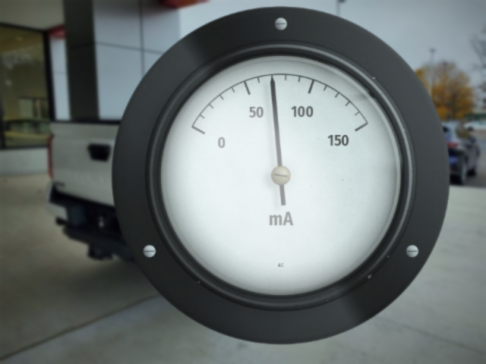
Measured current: 70 mA
